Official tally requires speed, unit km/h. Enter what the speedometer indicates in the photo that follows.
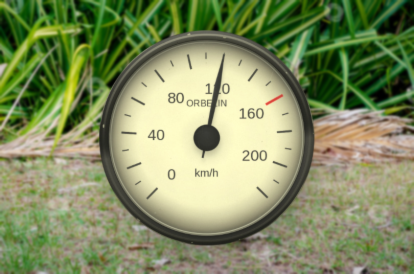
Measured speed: 120 km/h
